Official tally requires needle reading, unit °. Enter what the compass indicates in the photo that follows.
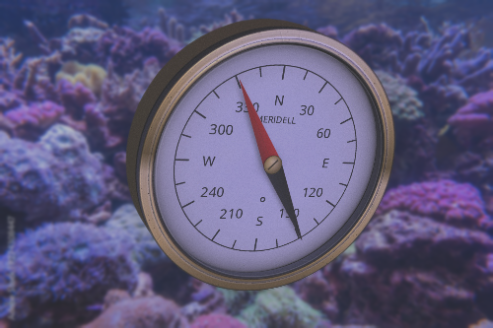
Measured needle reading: 330 °
